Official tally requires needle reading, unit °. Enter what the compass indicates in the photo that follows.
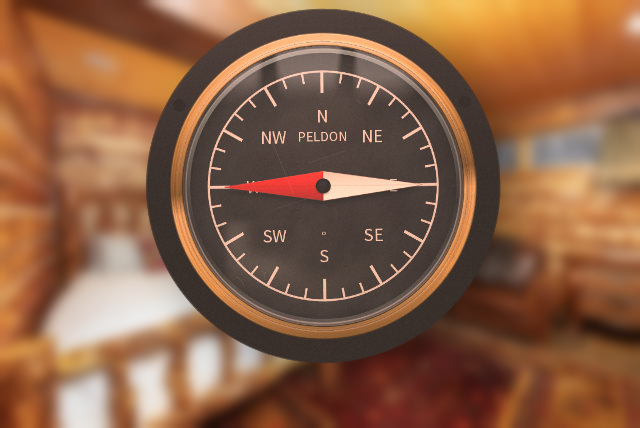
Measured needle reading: 270 °
